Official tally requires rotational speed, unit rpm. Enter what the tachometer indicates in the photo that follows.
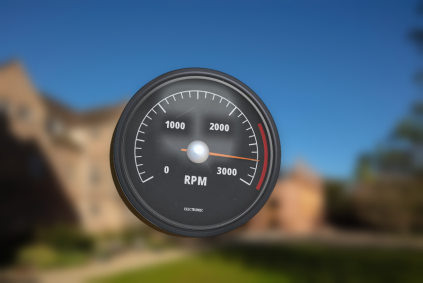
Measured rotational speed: 2700 rpm
